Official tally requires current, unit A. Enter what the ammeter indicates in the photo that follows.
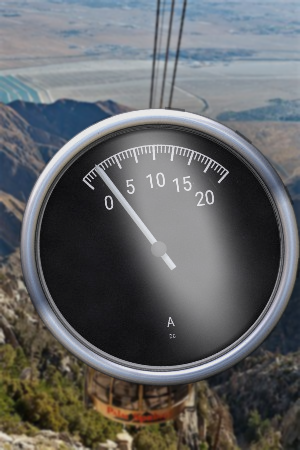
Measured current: 2.5 A
